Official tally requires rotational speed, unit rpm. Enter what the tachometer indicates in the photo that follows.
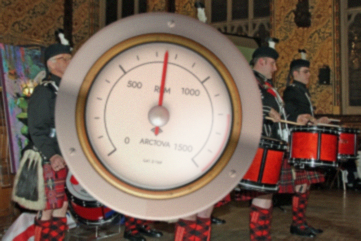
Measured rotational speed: 750 rpm
